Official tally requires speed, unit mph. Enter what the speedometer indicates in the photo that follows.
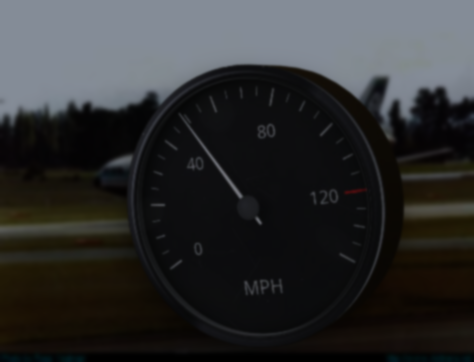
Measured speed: 50 mph
